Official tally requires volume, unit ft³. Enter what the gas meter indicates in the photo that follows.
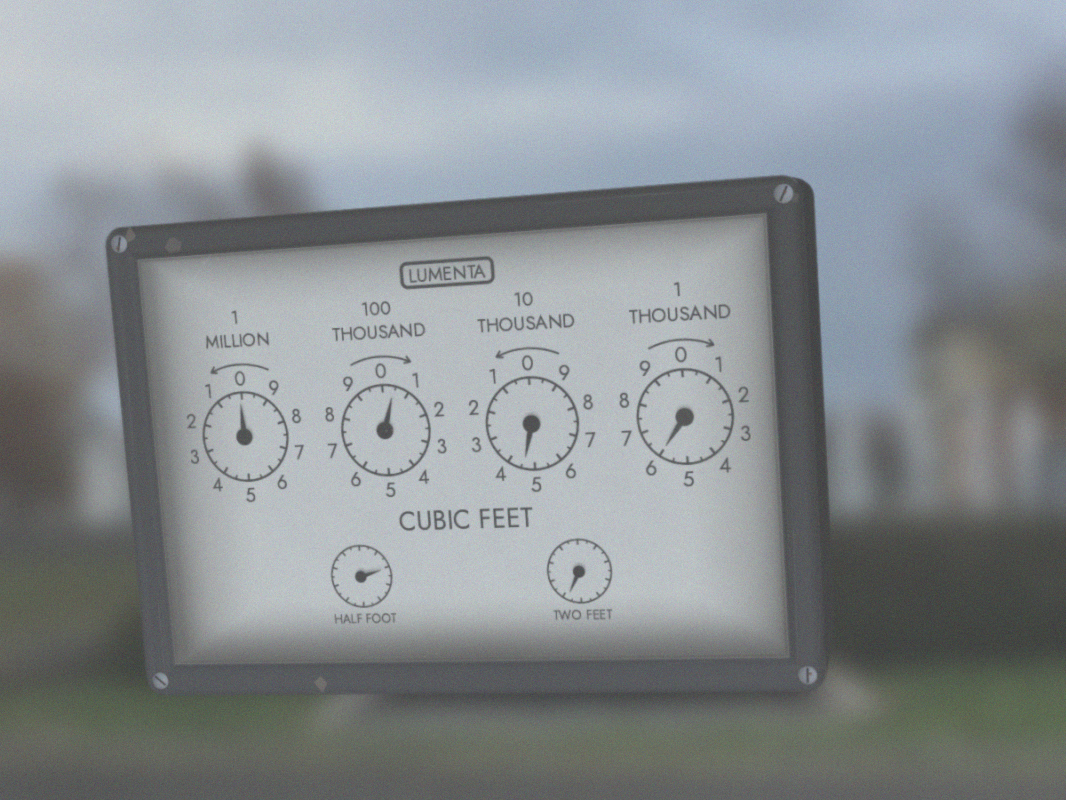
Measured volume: 4600 ft³
